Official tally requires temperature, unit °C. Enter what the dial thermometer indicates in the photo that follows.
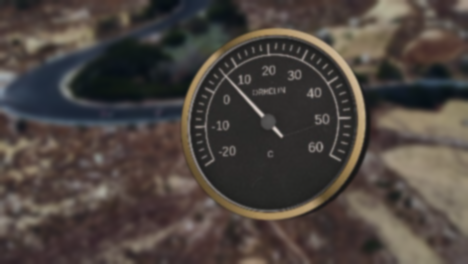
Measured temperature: 6 °C
